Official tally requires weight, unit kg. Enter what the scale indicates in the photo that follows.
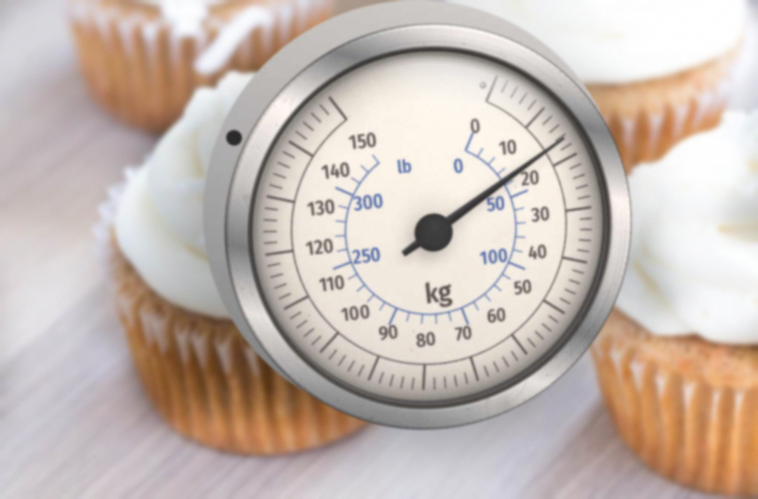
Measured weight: 16 kg
